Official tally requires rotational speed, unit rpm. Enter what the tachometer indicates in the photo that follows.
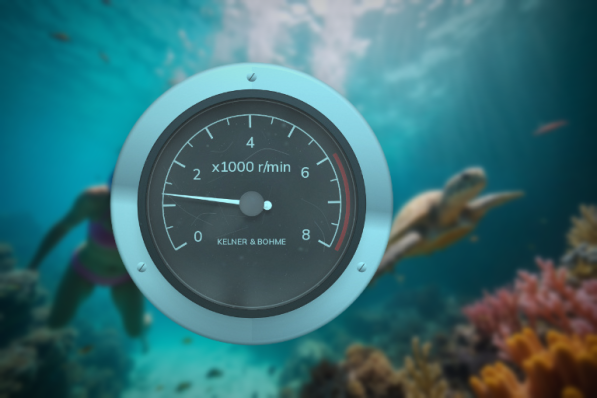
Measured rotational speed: 1250 rpm
